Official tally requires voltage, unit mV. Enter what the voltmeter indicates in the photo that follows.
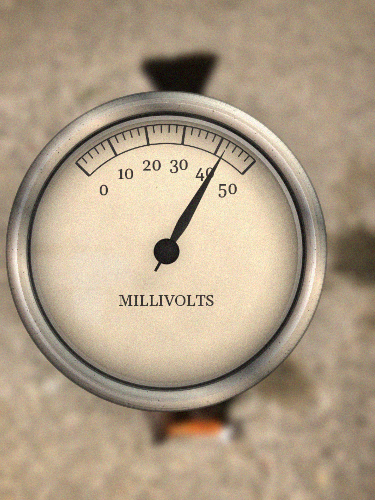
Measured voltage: 42 mV
